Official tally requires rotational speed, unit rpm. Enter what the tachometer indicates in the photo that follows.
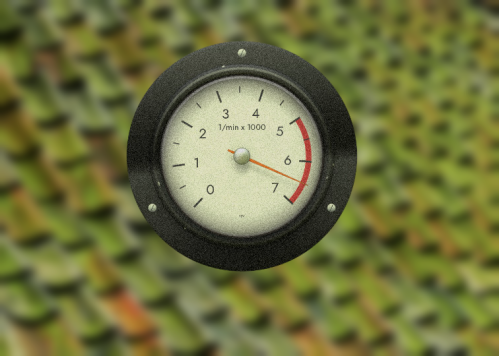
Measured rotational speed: 6500 rpm
